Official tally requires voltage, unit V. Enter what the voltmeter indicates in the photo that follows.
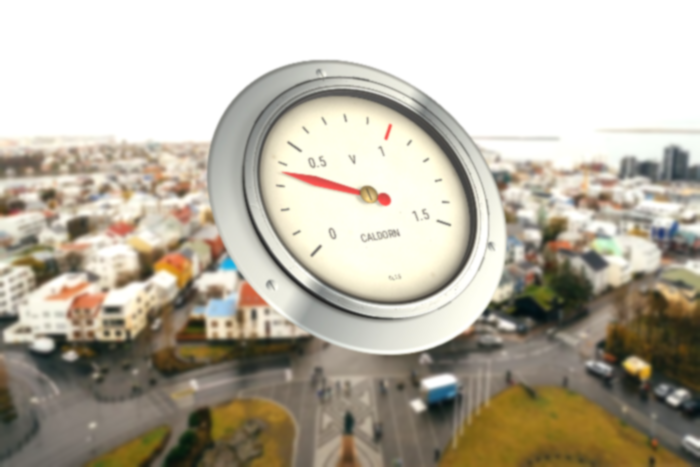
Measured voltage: 0.35 V
